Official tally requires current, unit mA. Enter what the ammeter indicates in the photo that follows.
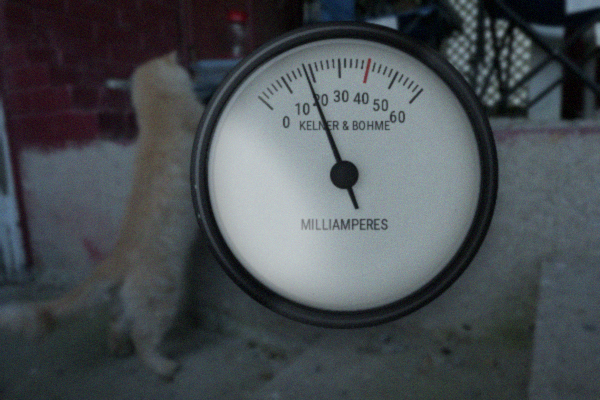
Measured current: 18 mA
